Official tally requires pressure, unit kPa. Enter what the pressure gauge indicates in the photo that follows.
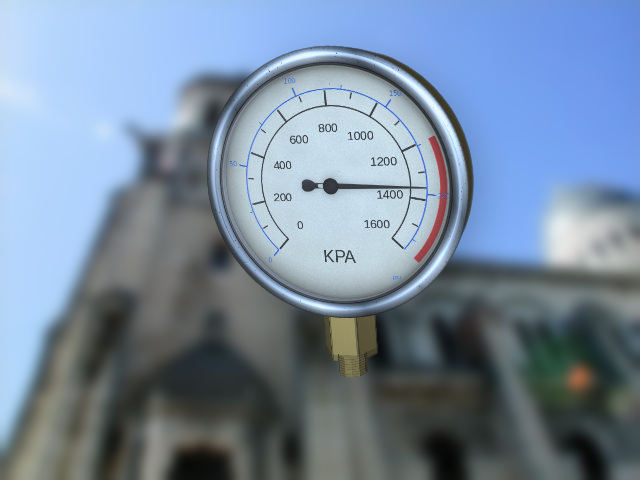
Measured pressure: 1350 kPa
